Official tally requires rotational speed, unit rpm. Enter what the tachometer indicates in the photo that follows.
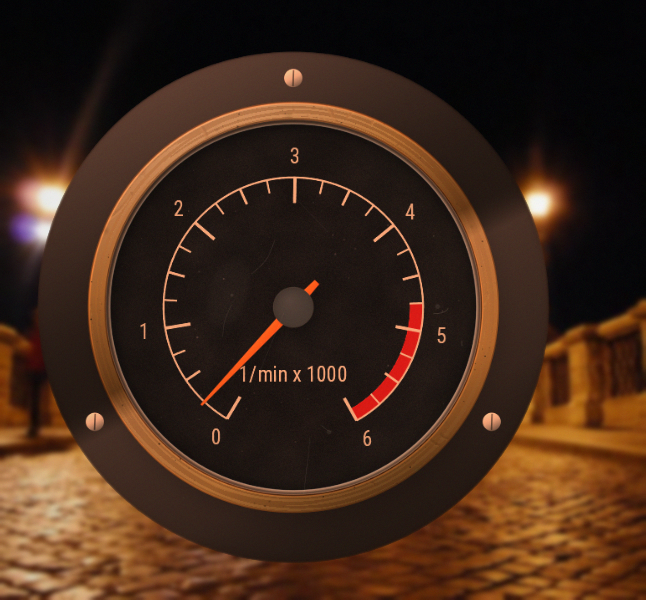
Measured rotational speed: 250 rpm
